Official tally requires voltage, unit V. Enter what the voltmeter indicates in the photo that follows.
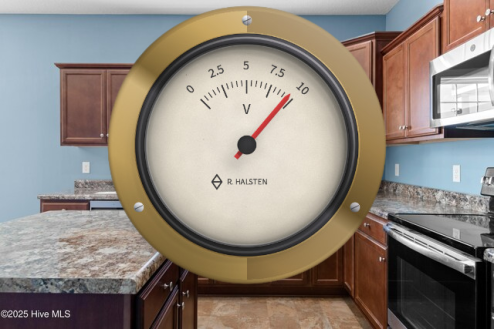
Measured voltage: 9.5 V
